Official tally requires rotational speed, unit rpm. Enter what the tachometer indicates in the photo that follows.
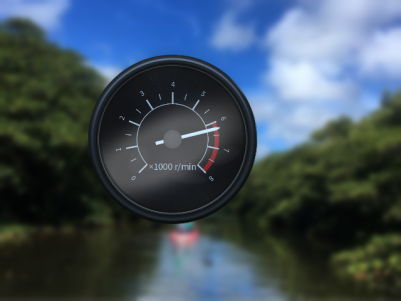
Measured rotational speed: 6250 rpm
